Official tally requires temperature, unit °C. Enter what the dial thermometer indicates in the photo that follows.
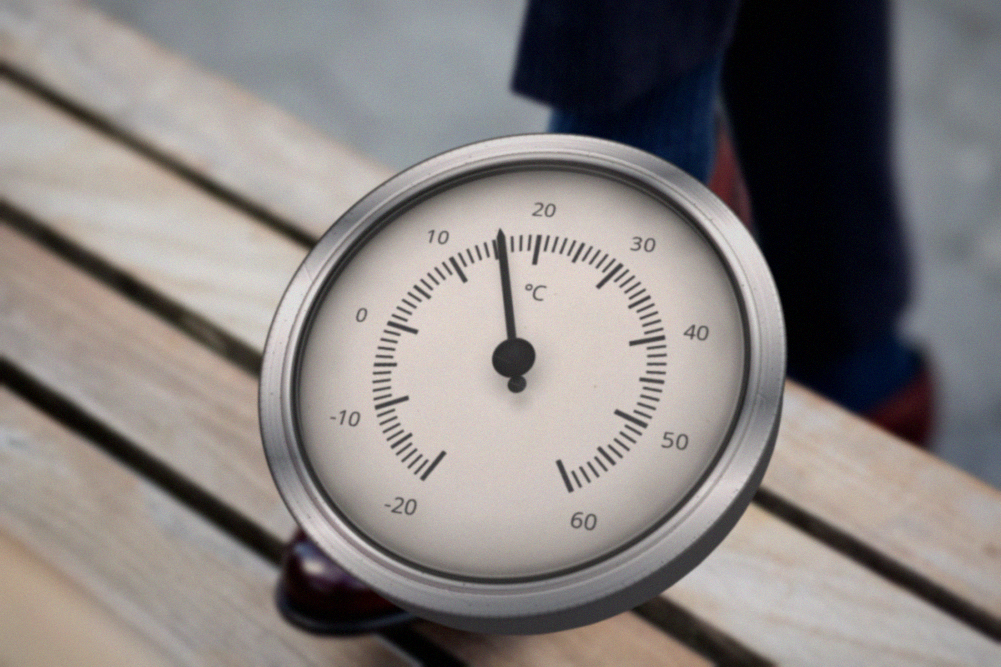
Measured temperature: 16 °C
